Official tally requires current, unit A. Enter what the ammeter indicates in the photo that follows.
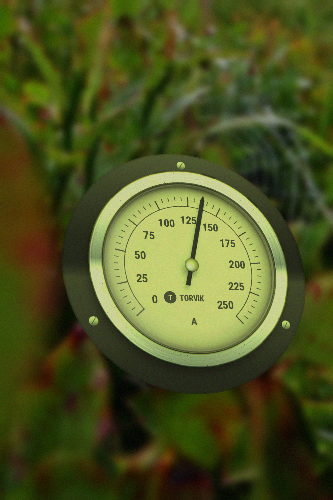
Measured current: 135 A
